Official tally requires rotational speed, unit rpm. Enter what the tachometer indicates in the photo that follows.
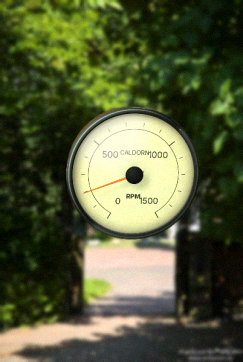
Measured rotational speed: 200 rpm
